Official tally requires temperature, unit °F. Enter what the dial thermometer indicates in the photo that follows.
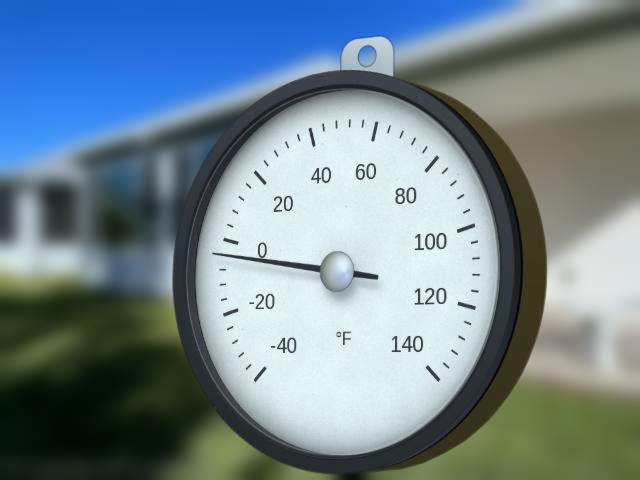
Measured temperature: -4 °F
